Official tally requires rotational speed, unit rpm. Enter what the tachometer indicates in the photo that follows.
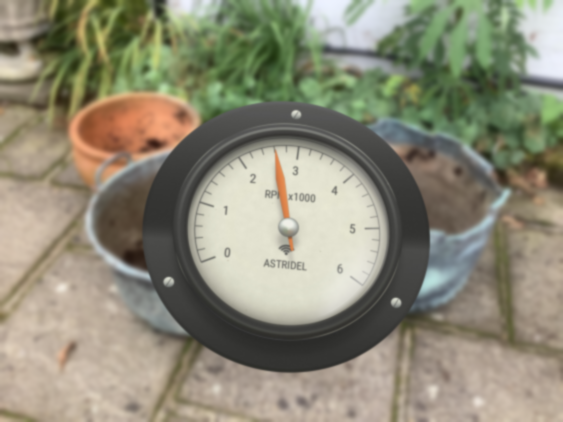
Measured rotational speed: 2600 rpm
